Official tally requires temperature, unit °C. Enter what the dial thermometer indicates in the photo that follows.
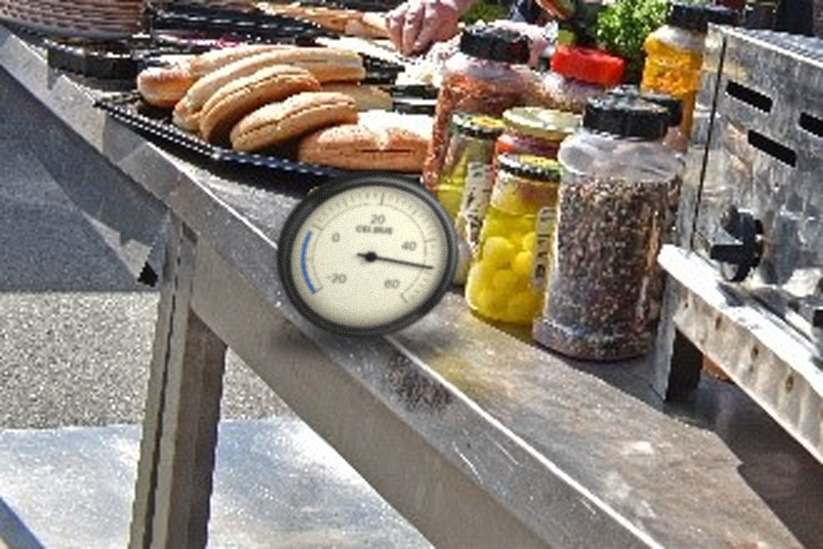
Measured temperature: 48 °C
